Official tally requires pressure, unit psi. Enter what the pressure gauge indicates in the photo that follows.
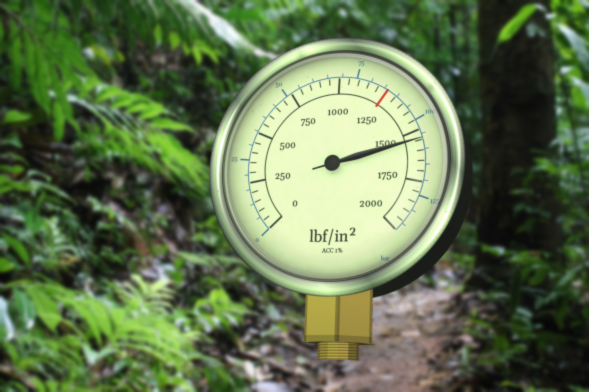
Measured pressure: 1550 psi
